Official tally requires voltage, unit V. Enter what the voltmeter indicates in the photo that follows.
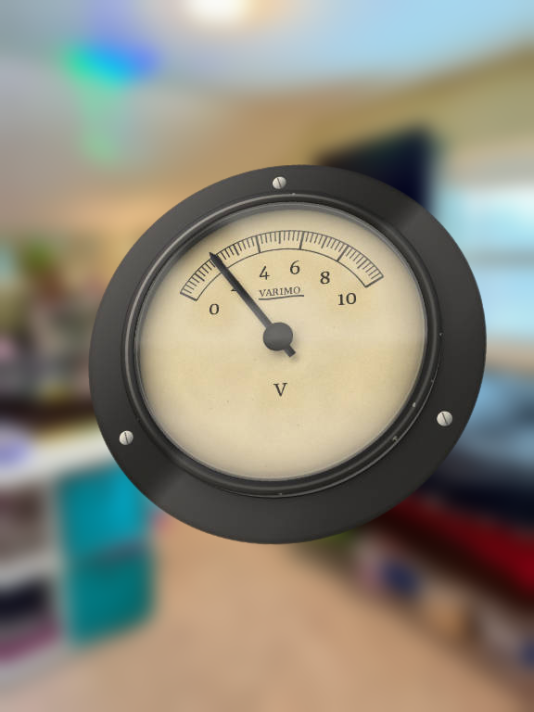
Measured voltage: 2 V
